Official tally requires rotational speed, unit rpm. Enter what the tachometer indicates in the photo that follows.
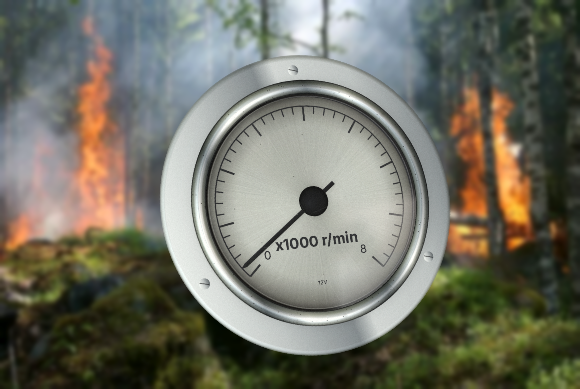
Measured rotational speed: 200 rpm
